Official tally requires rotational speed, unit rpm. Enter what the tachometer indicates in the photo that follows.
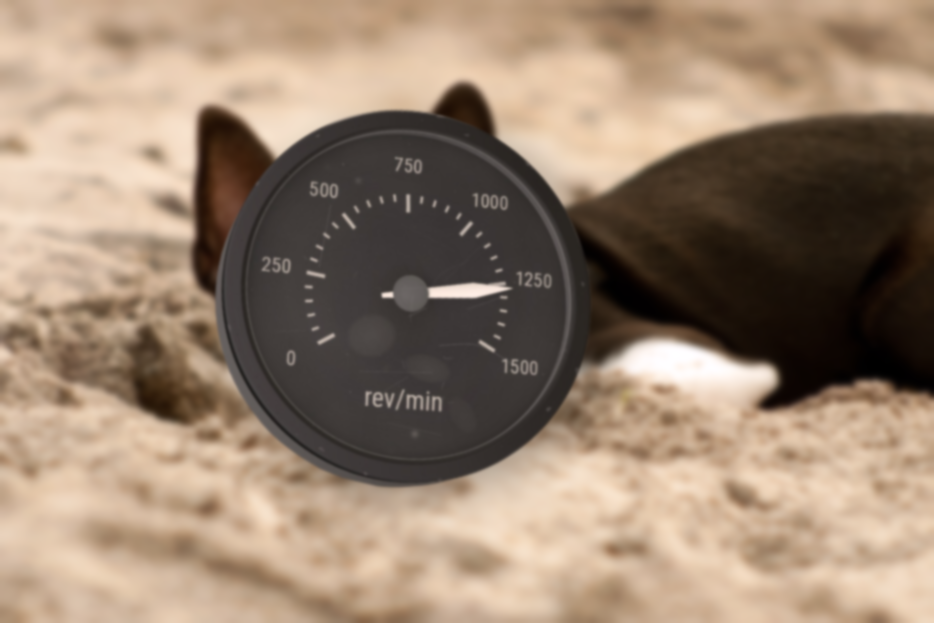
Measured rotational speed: 1275 rpm
